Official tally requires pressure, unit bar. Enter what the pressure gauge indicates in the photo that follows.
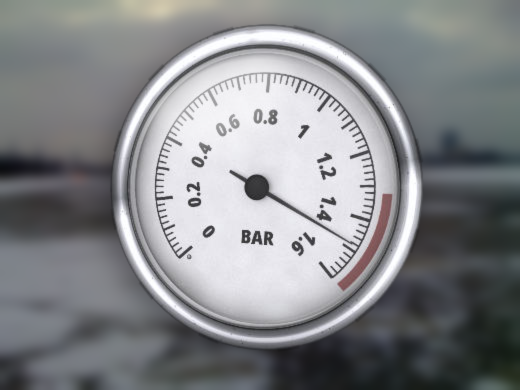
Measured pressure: 1.48 bar
